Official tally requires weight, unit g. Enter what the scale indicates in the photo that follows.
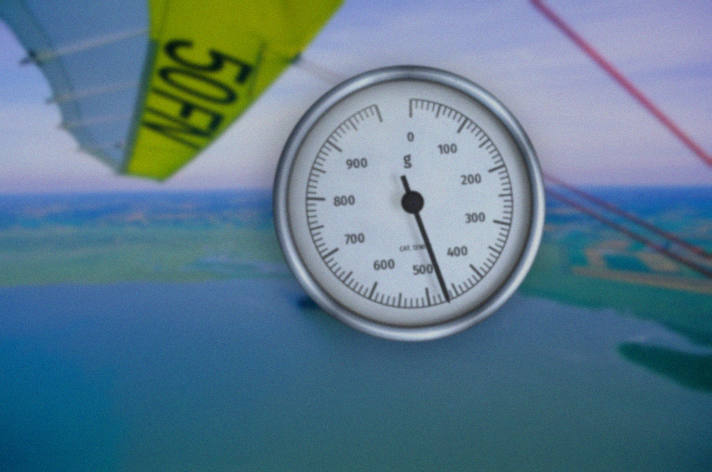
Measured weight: 470 g
